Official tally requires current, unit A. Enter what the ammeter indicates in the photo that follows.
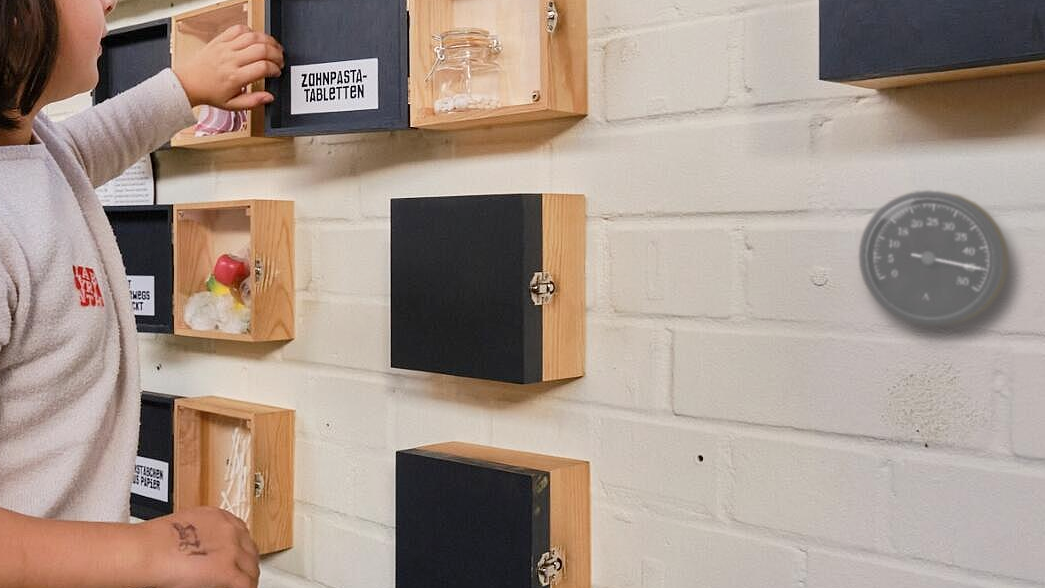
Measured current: 45 A
